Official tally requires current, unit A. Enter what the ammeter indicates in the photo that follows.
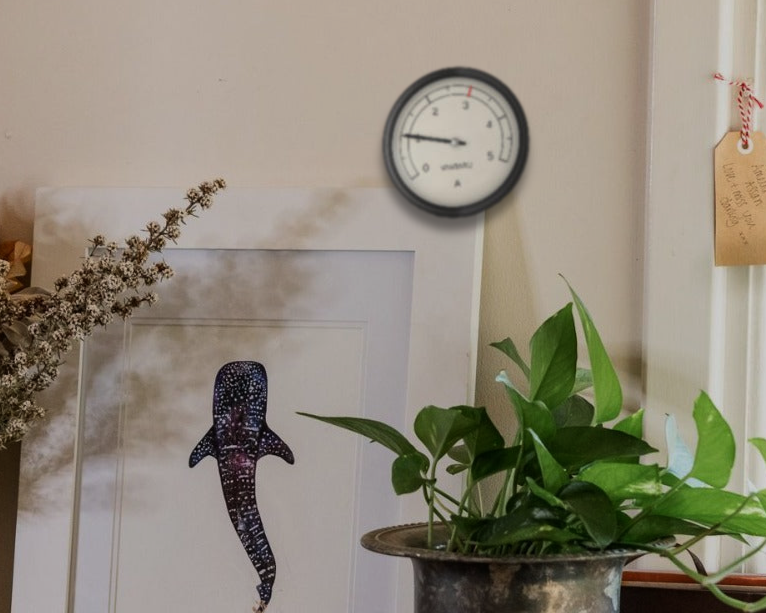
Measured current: 1 A
